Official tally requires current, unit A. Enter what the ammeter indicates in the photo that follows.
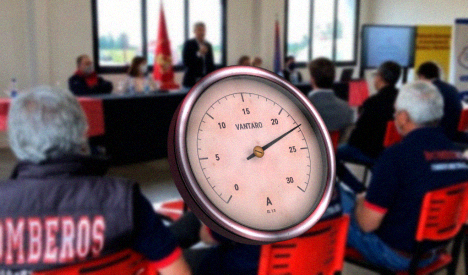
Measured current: 22.5 A
